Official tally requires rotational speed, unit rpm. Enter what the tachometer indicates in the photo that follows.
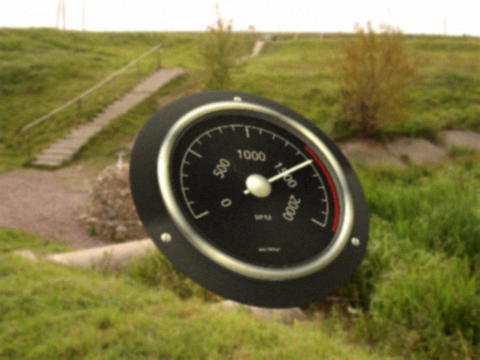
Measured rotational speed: 1500 rpm
